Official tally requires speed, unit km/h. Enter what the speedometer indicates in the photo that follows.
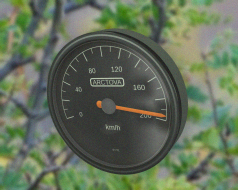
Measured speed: 195 km/h
